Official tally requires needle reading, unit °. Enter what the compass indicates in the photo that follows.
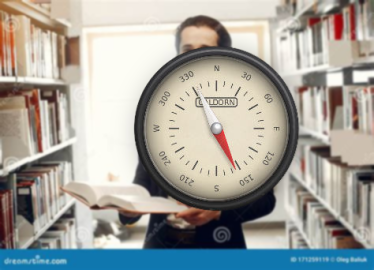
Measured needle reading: 155 °
